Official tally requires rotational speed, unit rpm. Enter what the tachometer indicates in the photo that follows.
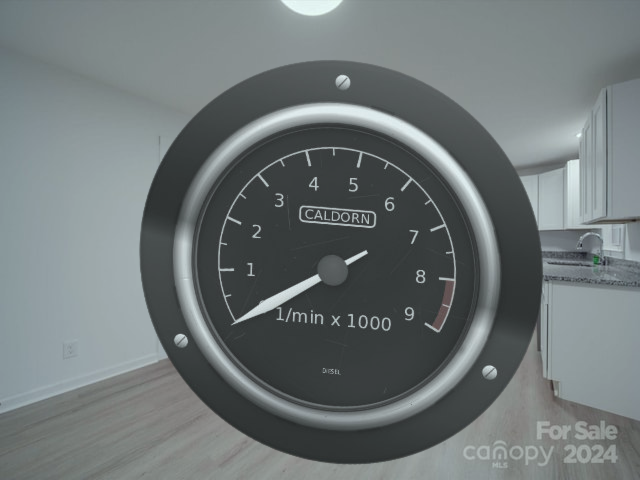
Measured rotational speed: 0 rpm
